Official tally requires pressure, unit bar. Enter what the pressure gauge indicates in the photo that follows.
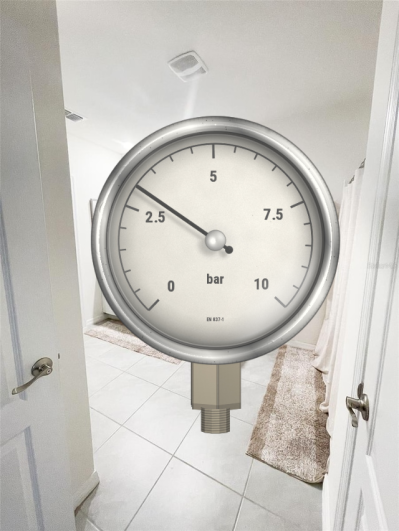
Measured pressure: 3 bar
